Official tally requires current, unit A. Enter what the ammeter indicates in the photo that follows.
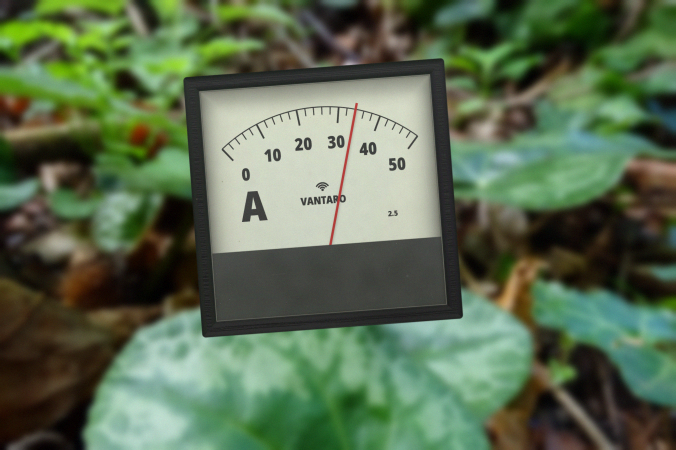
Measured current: 34 A
